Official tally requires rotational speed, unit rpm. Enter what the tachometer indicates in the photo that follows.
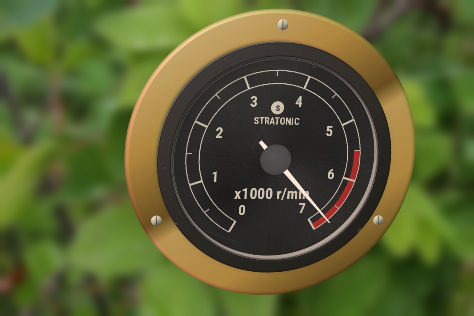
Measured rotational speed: 6750 rpm
